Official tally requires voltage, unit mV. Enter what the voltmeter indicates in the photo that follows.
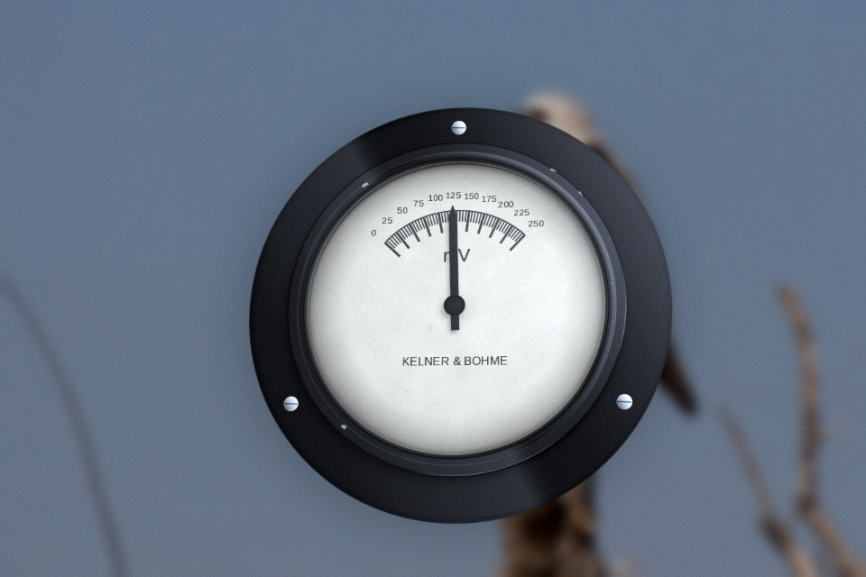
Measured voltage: 125 mV
